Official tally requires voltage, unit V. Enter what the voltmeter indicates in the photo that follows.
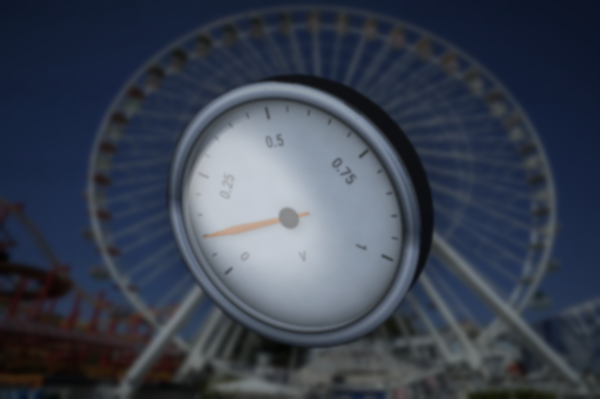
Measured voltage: 0.1 V
